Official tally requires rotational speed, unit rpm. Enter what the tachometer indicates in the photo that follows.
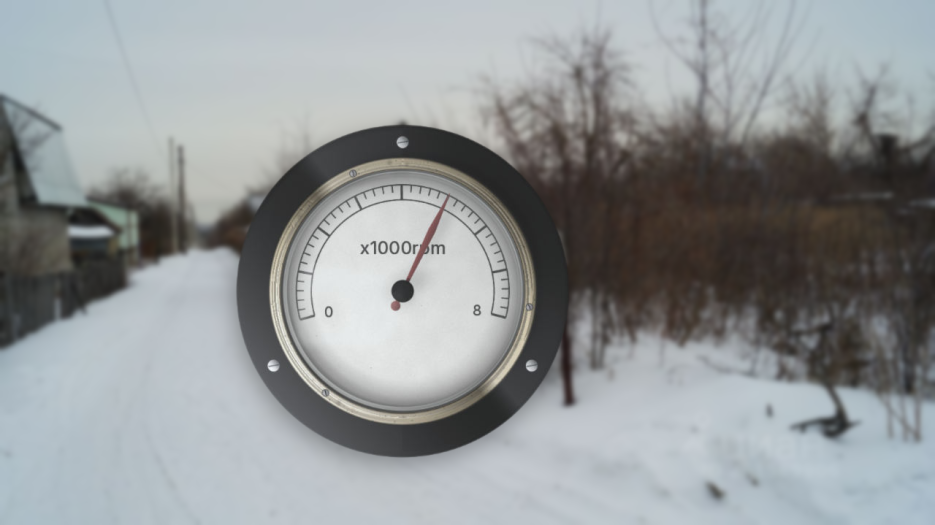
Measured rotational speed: 5000 rpm
